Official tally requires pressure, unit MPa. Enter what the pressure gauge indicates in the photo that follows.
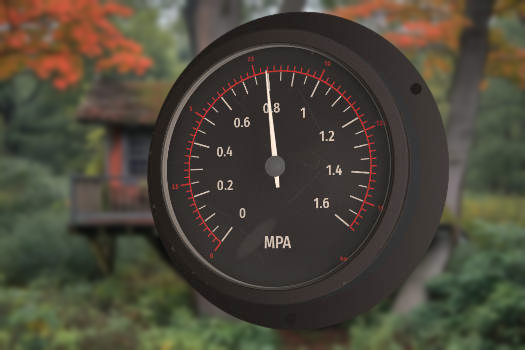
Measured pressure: 0.8 MPa
